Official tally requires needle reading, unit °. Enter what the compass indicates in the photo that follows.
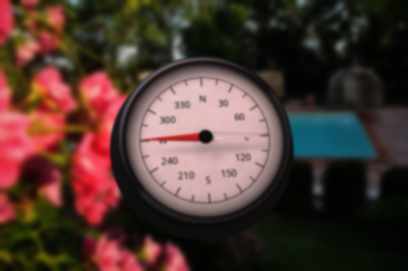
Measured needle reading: 270 °
